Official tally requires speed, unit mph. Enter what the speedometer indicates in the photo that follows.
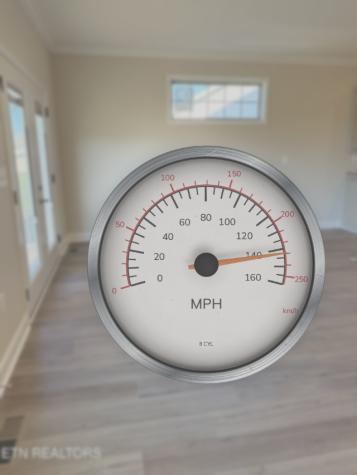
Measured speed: 142.5 mph
